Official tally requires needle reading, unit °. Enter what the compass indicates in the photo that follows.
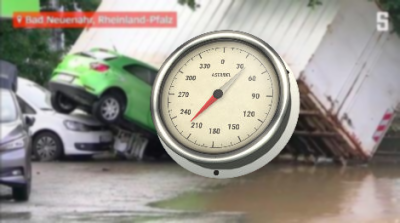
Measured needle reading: 220 °
